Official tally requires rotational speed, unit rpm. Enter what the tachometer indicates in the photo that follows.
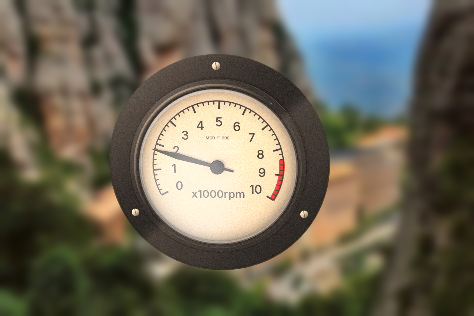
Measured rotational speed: 1800 rpm
